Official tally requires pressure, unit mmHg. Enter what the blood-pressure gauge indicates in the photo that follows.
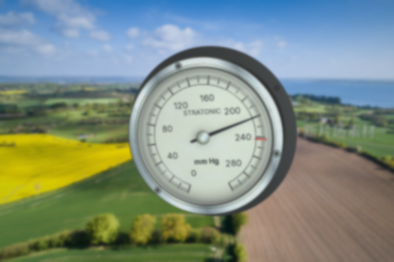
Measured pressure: 220 mmHg
